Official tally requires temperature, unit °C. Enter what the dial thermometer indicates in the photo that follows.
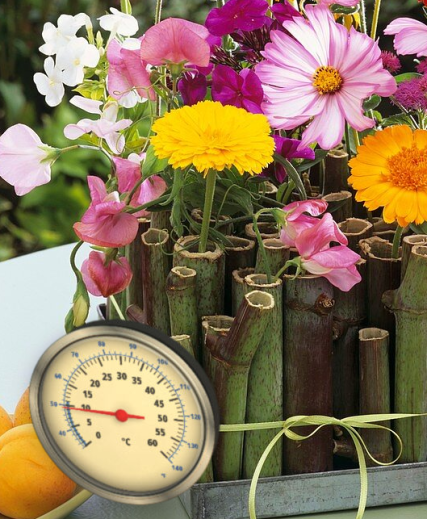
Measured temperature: 10 °C
